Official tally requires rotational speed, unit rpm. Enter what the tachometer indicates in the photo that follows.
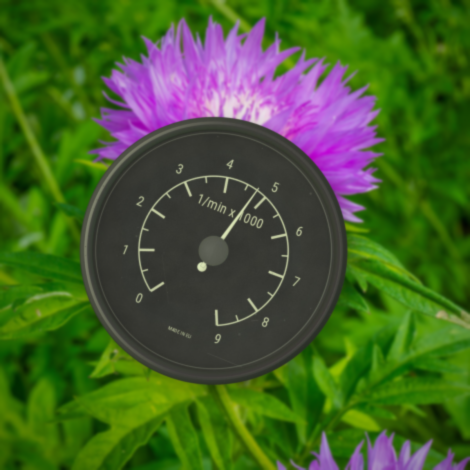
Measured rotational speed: 4750 rpm
